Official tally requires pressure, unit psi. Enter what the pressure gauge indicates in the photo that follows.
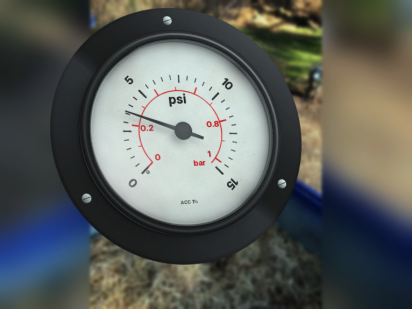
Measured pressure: 3.5 psi
